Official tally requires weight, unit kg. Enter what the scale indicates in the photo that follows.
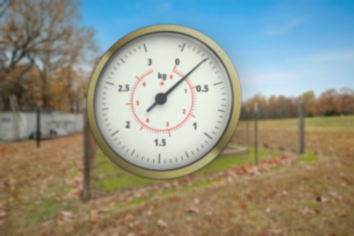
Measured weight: 0.25 kg
